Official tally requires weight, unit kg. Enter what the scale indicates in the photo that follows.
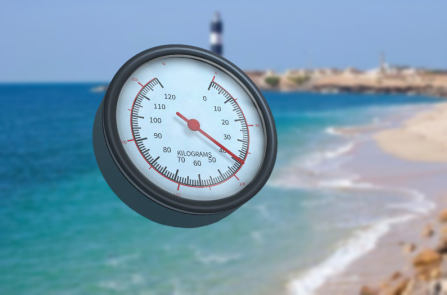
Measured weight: 40 kg
